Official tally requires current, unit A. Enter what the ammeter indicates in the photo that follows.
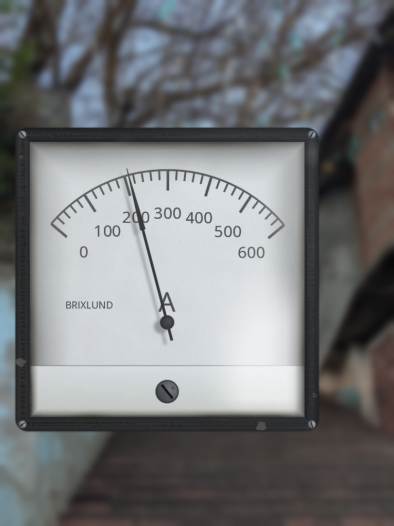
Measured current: 210 A
